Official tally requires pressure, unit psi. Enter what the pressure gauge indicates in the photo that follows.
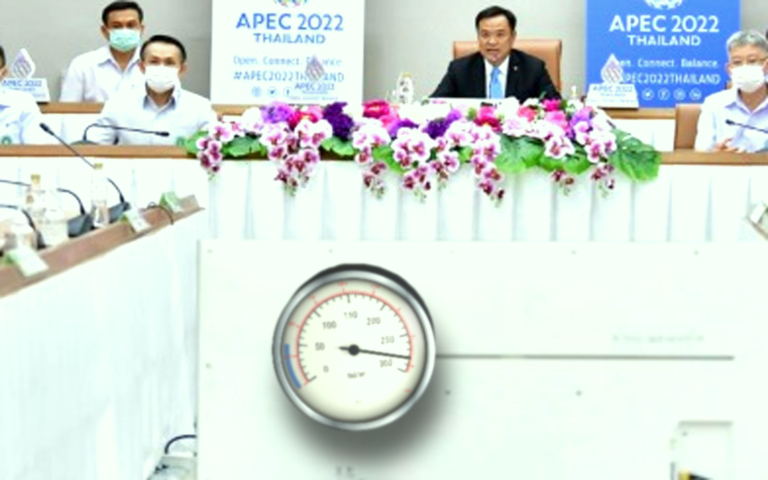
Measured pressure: 280 psi
